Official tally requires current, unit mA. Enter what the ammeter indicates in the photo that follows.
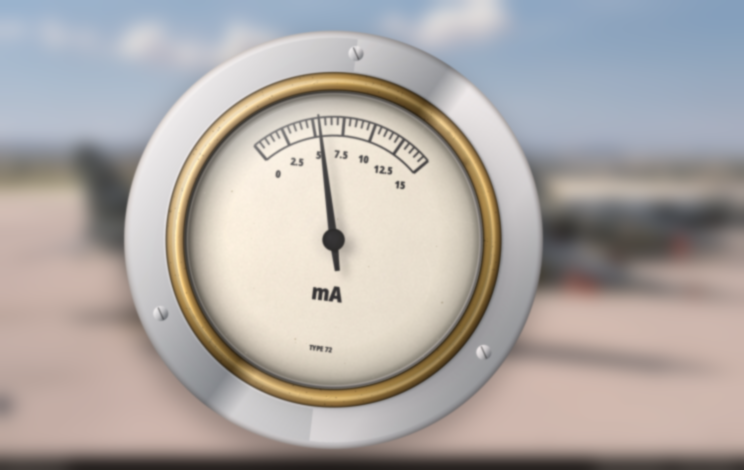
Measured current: 5.5 mA
